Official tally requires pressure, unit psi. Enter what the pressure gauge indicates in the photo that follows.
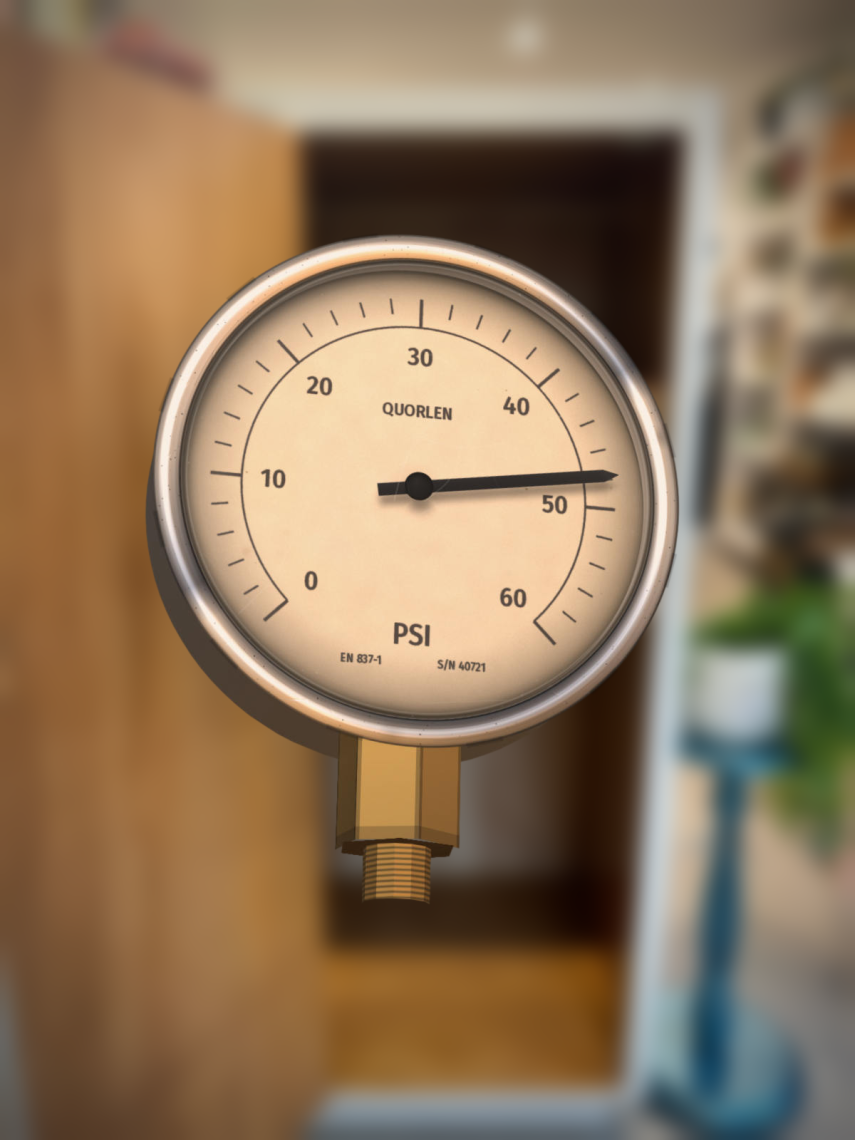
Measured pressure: 48 psi
